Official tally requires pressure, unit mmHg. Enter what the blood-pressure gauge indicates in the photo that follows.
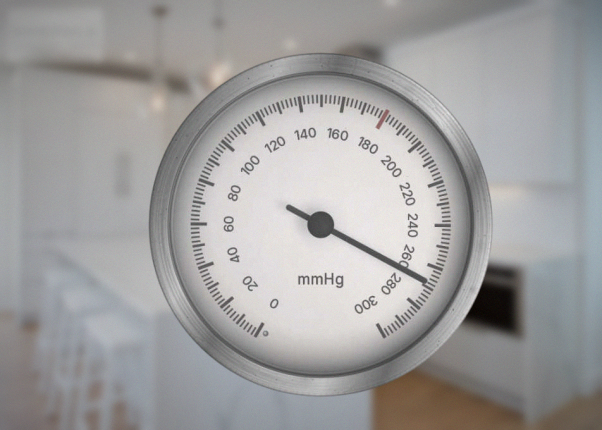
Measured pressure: 268 mmHg
